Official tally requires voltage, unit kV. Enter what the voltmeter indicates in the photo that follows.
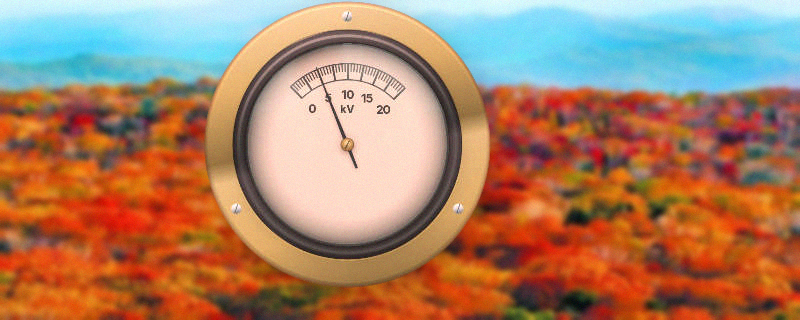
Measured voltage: 5 kV
